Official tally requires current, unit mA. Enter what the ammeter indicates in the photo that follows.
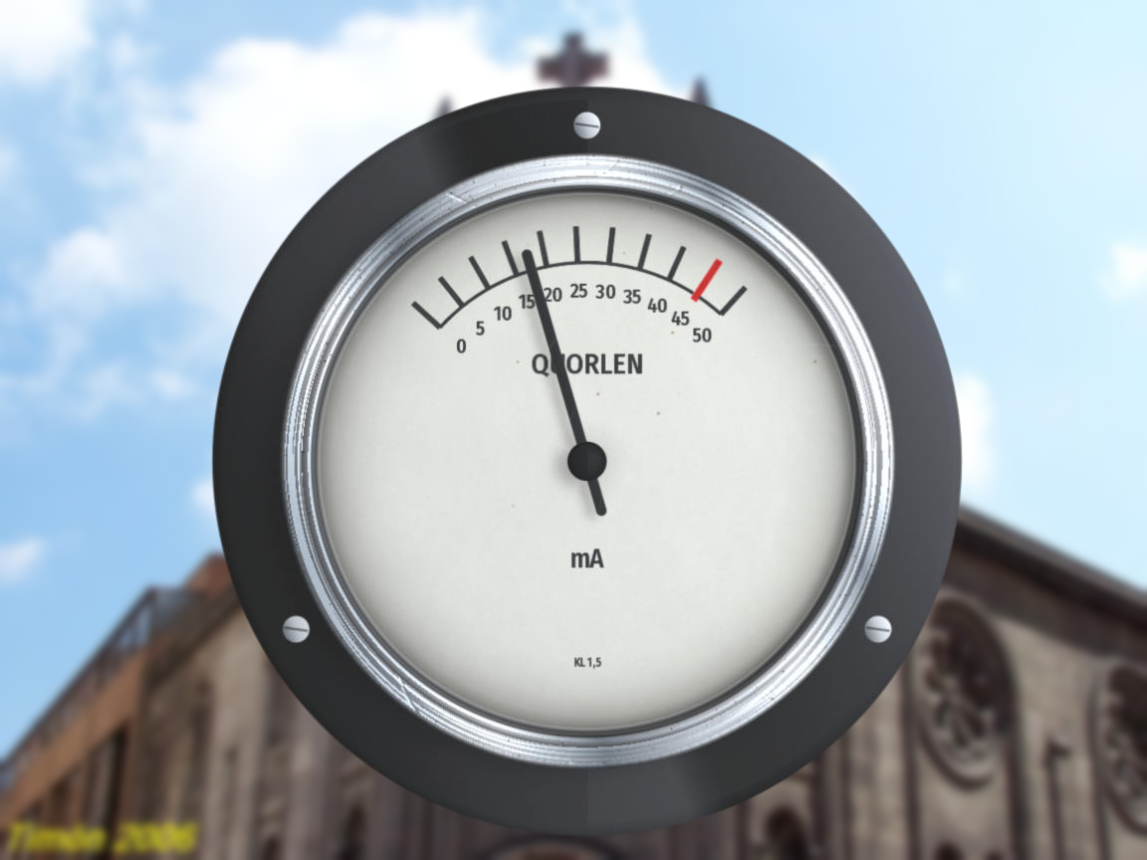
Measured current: 17.5 mA
